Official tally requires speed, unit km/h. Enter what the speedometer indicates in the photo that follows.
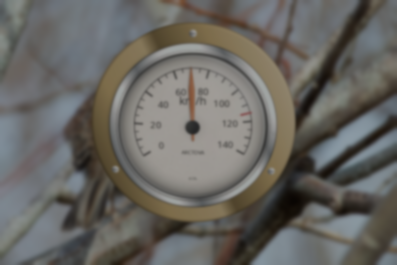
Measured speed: 70 km/h
